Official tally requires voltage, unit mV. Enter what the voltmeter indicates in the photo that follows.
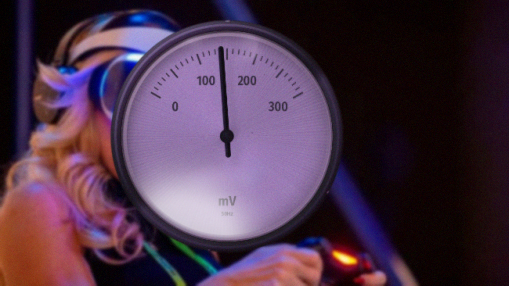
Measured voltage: 140 mV
